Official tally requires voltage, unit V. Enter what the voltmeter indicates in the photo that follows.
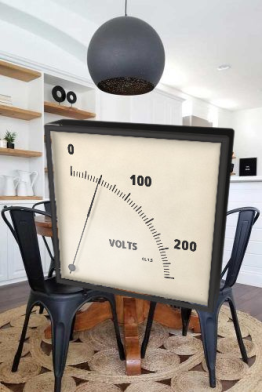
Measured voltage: 50 V
